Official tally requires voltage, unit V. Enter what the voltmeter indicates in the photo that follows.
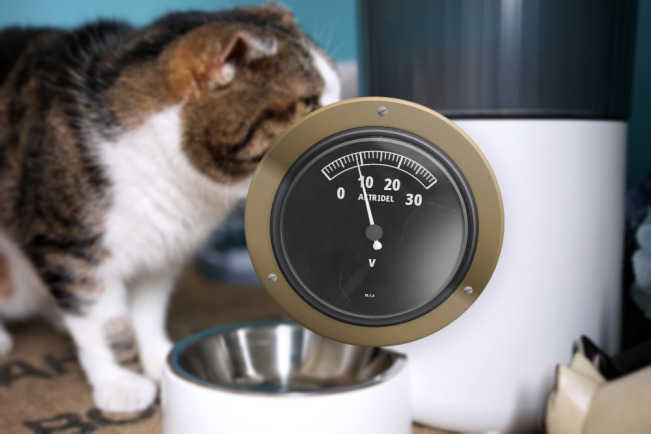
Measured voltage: 9 V
